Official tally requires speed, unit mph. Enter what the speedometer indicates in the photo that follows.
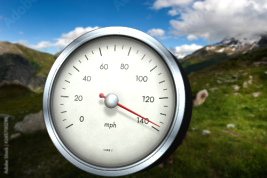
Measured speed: 137.5 mph
